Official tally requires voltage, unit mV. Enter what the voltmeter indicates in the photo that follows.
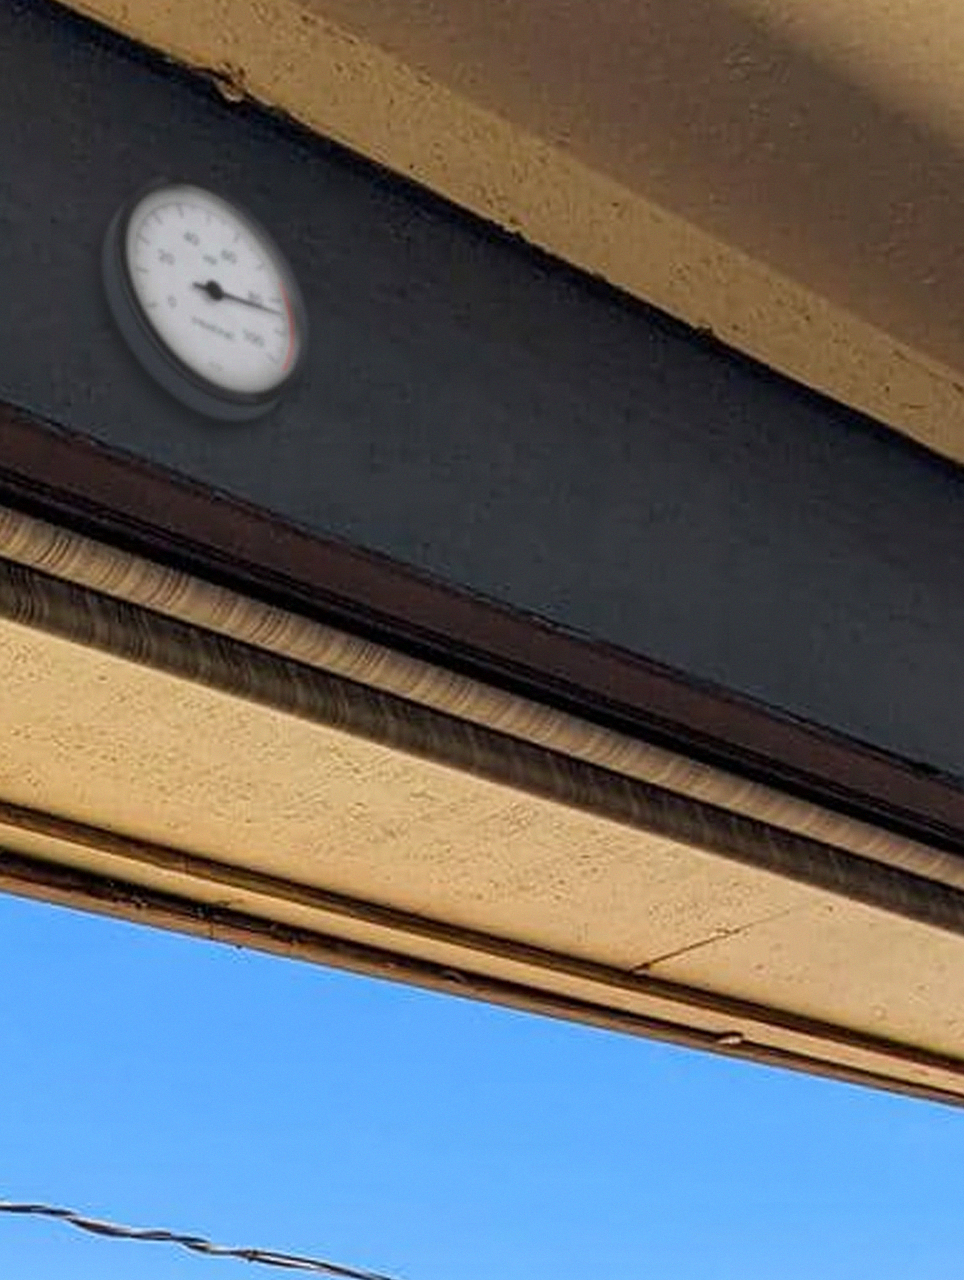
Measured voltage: 85 mV
